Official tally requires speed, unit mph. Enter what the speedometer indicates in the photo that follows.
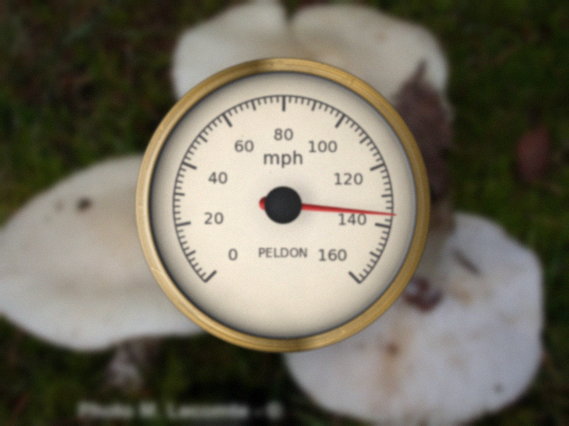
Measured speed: 136 mph
